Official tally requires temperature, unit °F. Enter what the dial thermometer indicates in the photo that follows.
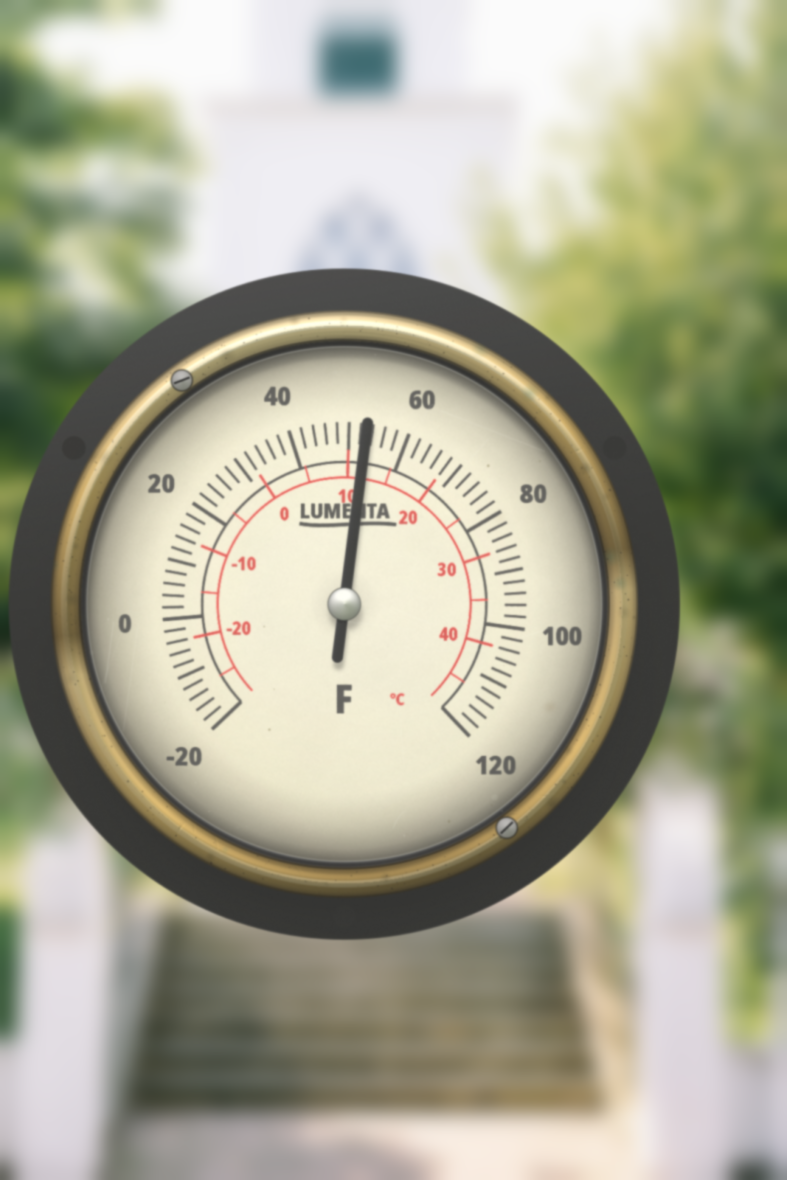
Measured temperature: 53 °F
